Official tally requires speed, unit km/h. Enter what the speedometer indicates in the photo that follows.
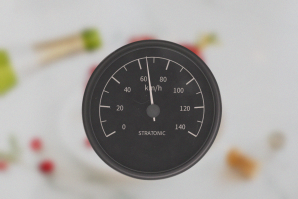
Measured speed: 65 km/h
